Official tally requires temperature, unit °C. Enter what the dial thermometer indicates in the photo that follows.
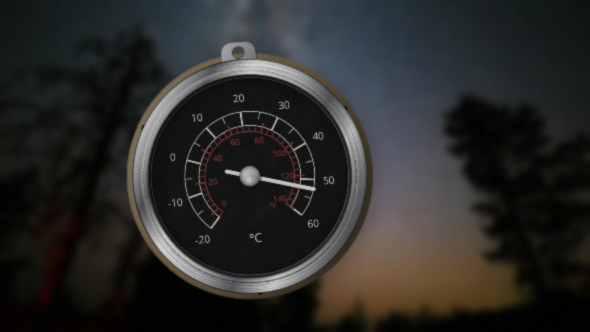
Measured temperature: 52.5 °C
